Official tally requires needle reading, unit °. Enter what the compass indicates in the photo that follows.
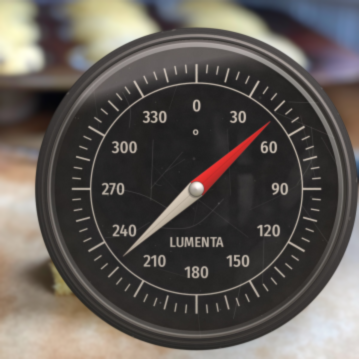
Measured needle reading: 47.5 °
